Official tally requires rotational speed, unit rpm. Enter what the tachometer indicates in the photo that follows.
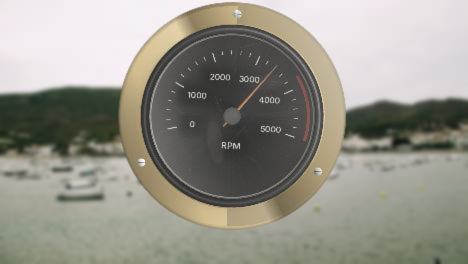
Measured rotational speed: 3400 rpm
